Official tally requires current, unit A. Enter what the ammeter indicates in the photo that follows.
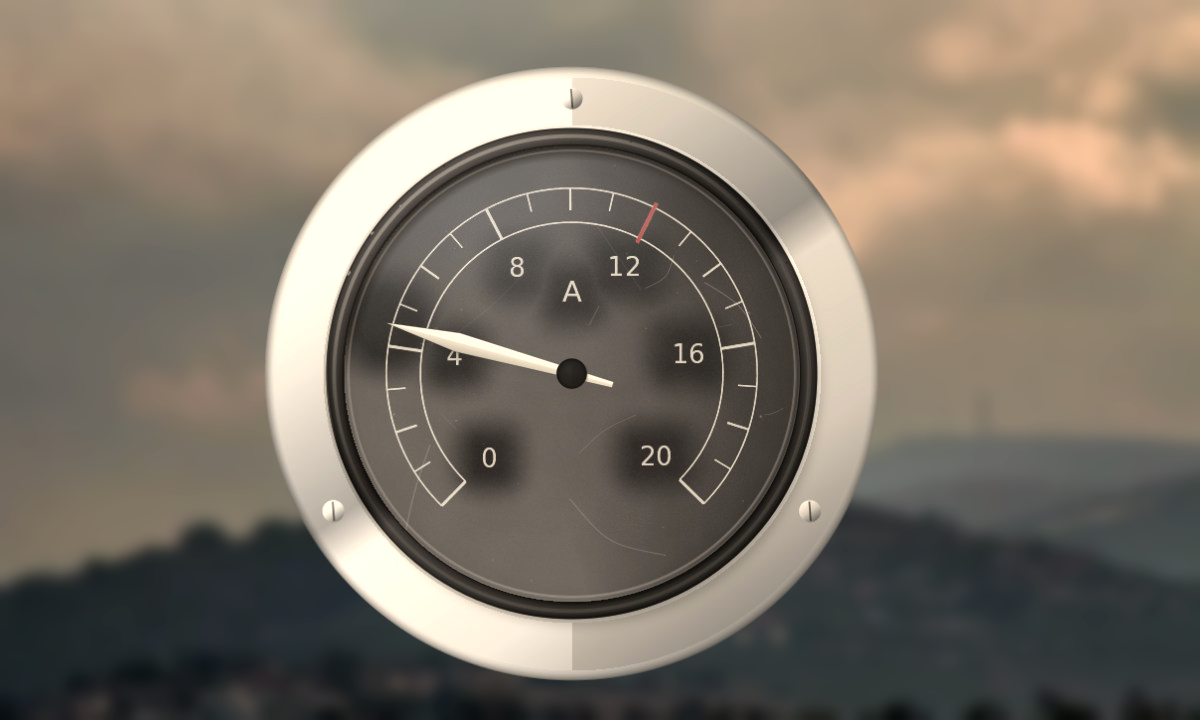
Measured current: 4.5 A
